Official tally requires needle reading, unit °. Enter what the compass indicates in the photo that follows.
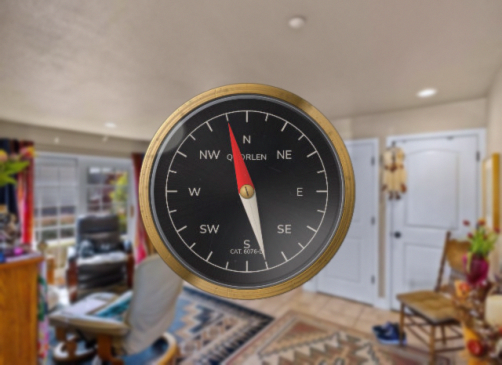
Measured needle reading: 345 °
